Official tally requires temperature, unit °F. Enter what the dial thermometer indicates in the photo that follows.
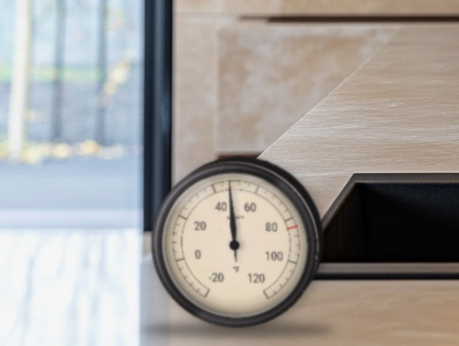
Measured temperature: 48 °F
